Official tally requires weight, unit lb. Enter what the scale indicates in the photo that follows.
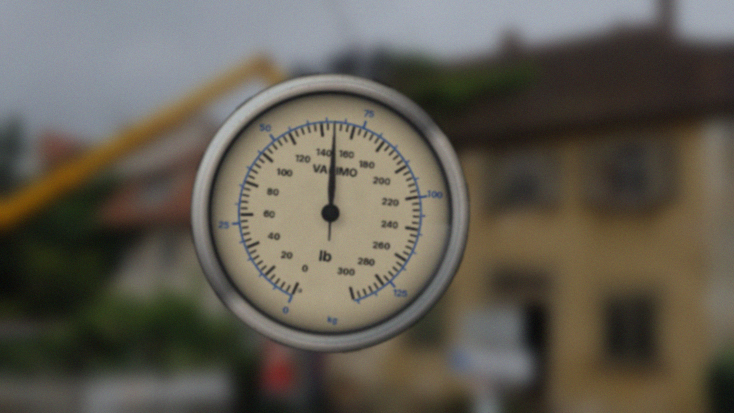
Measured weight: 148 lb
